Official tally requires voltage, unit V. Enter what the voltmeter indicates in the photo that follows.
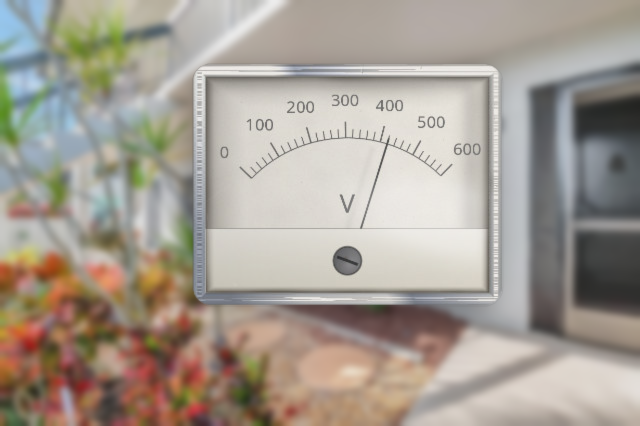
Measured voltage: 420 V
